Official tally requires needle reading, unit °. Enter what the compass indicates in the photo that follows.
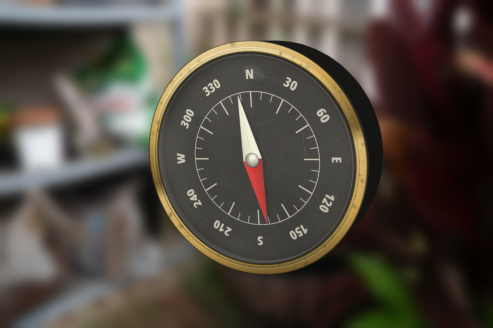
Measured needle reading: 170 °
